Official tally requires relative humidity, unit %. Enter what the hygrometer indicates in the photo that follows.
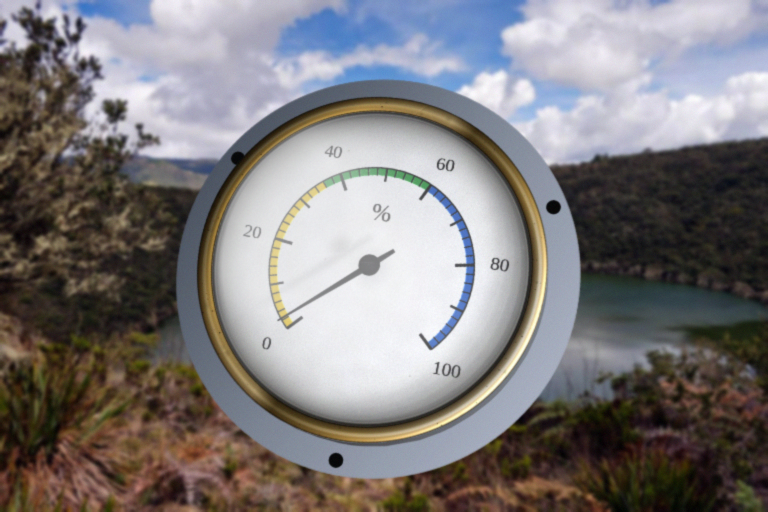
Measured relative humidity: 2 %
